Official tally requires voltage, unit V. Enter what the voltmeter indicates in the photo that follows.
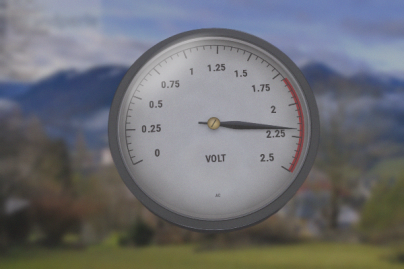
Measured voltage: 2.2 V
